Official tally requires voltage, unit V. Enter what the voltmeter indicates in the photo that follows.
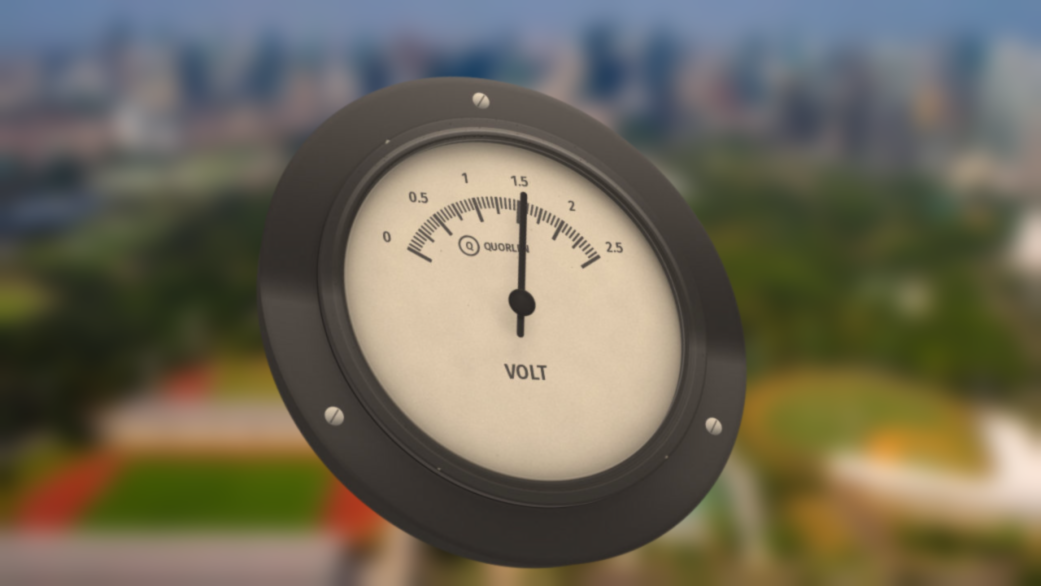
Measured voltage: 1.5 V
